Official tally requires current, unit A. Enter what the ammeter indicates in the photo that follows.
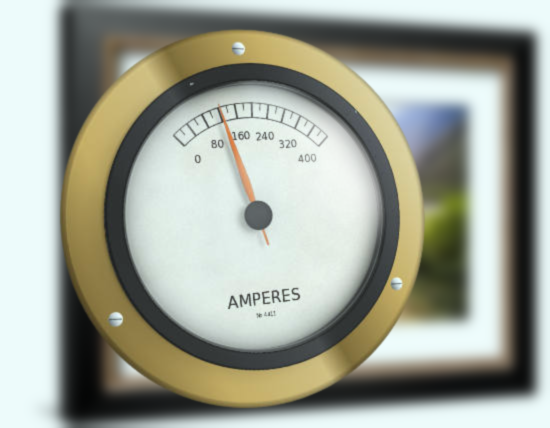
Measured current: 120 A
